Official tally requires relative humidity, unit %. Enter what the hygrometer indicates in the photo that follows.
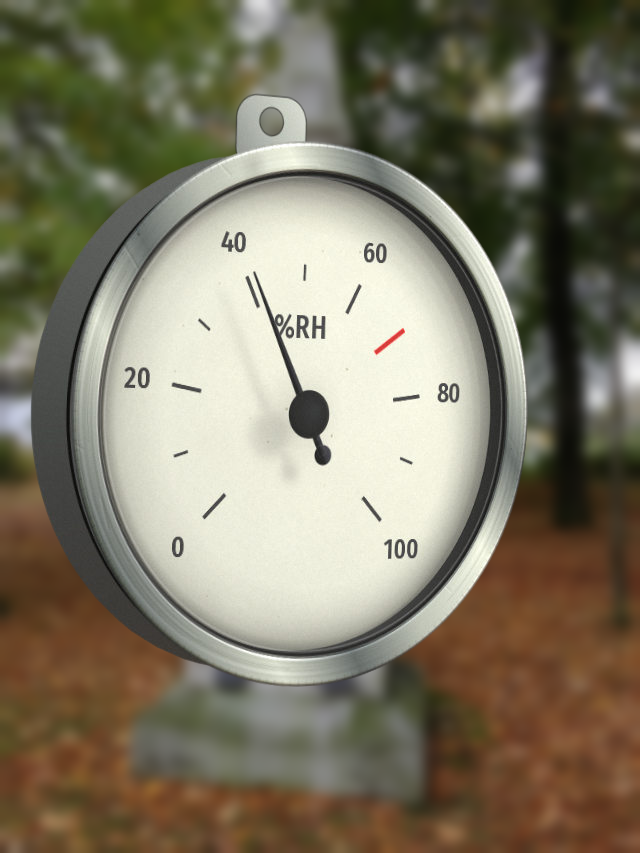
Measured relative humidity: 40 %
